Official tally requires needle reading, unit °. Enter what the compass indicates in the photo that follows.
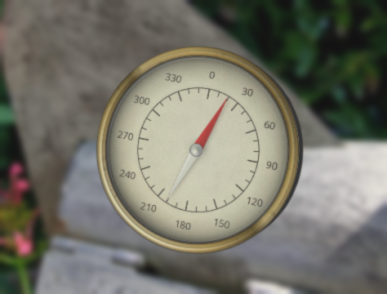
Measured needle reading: 20 °
